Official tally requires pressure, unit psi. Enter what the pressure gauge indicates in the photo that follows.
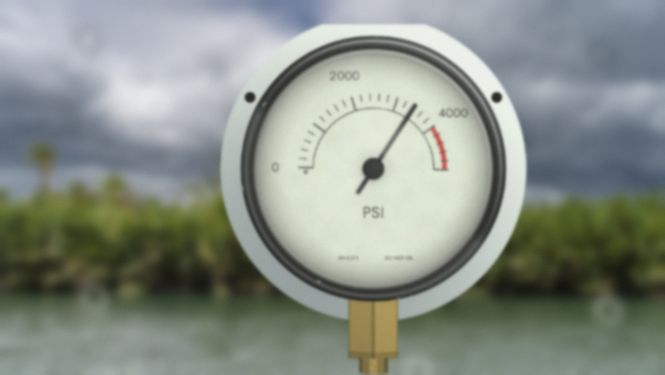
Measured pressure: 3400 psi
